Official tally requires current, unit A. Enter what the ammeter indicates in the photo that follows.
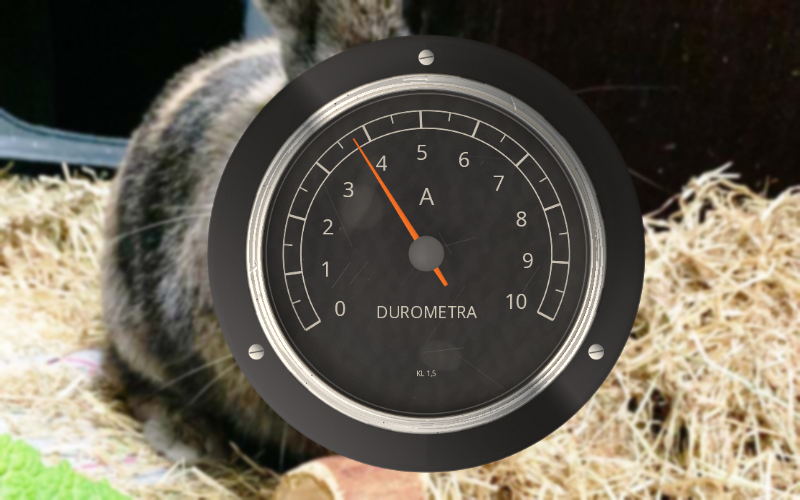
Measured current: 3.75 A
